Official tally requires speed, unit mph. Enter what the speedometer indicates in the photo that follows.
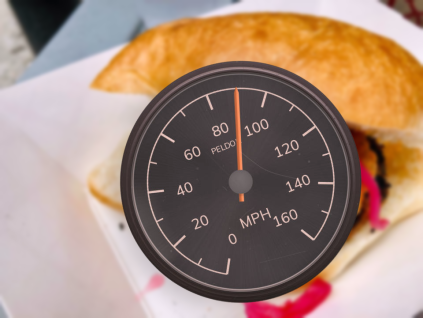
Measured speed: 90 mph
